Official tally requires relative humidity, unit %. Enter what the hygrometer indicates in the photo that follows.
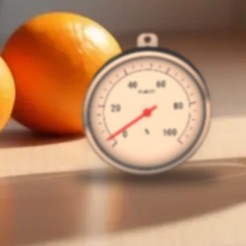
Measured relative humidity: 4 %
